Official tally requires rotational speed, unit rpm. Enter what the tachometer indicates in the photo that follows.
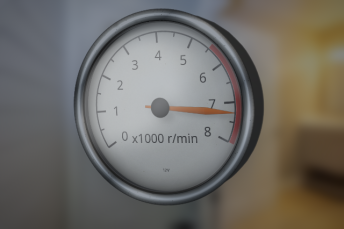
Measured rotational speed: 7250 rpm
